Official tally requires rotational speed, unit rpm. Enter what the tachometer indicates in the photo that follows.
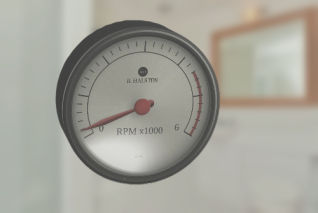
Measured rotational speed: 200 rpm
